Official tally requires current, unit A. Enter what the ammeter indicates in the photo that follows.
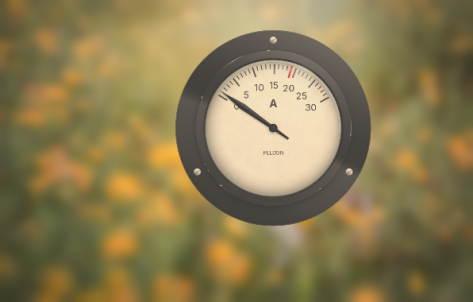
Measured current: 1 A
